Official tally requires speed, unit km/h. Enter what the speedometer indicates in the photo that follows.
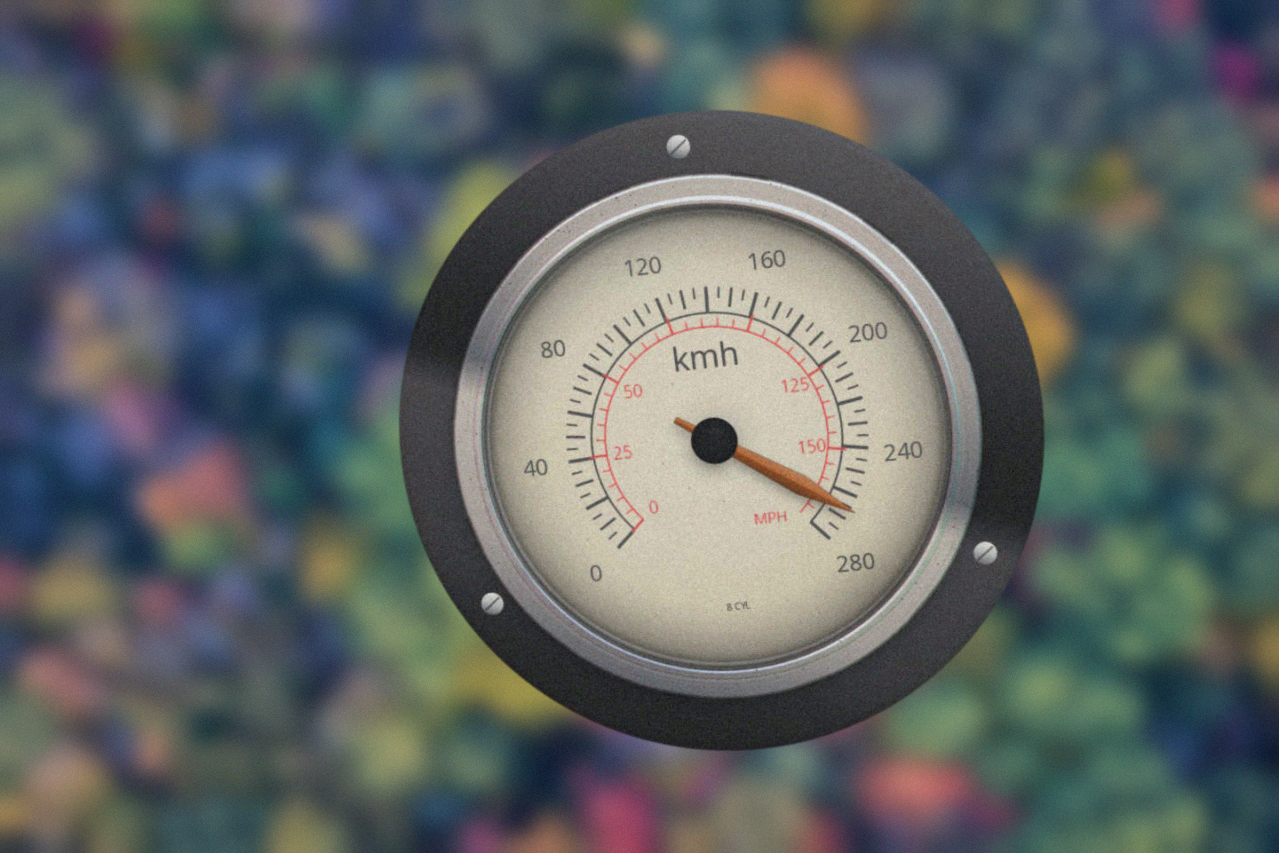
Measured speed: 265 km/h
